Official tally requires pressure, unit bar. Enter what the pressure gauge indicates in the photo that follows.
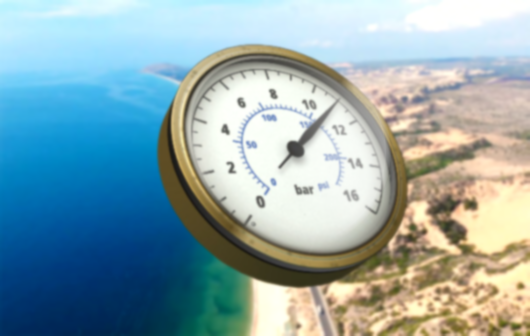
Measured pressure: 11 bar
